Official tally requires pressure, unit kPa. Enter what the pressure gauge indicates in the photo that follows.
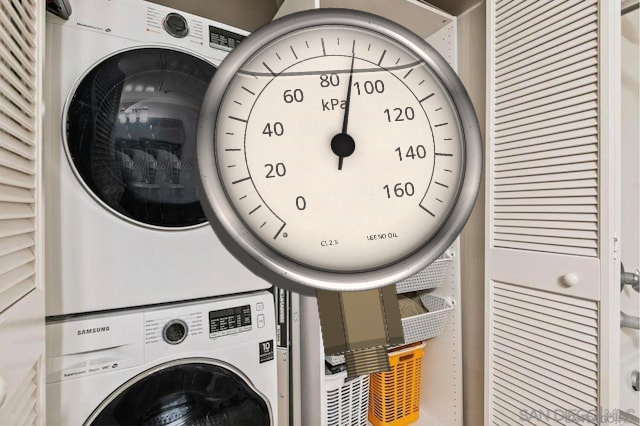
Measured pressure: 90 kPa
